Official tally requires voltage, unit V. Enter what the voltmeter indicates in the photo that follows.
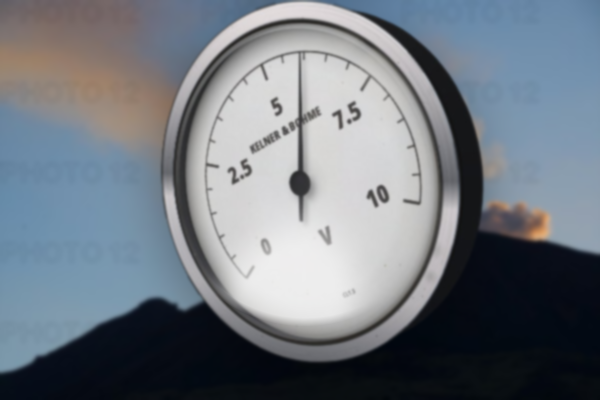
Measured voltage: 6 V
